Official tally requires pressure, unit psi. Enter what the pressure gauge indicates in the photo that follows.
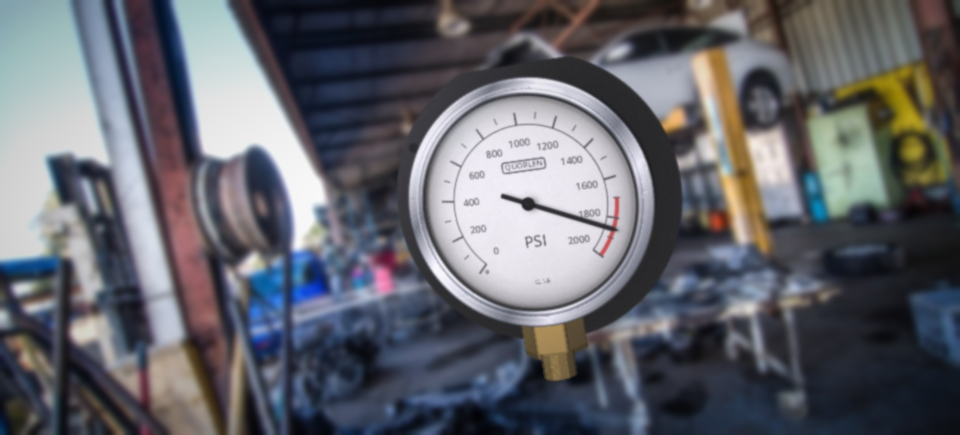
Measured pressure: 1850 psi
